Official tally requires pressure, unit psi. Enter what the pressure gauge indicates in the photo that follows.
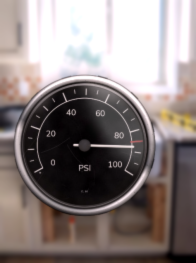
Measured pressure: 87.5 psi
